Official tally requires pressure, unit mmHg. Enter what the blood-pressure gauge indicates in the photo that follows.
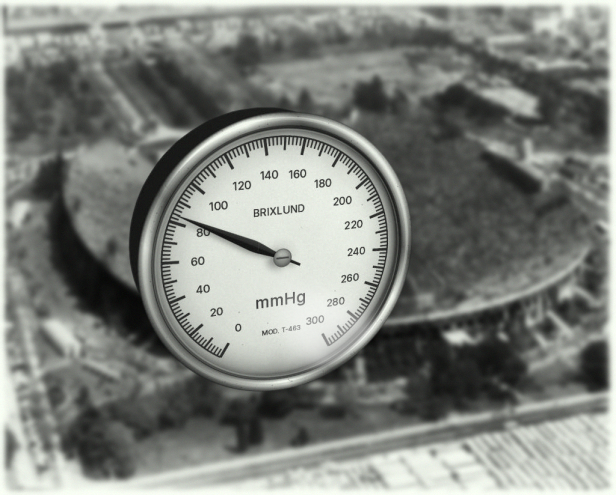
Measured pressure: 84 mmHg
